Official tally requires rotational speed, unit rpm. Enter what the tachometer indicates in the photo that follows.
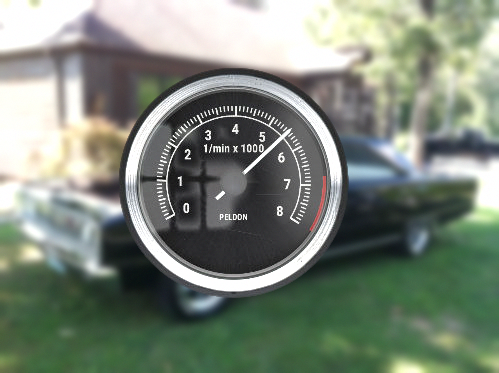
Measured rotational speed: 5500 rpm
